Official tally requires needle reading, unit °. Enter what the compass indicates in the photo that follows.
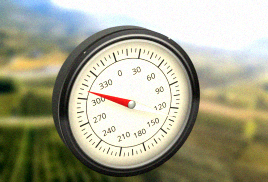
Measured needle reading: 310 °
